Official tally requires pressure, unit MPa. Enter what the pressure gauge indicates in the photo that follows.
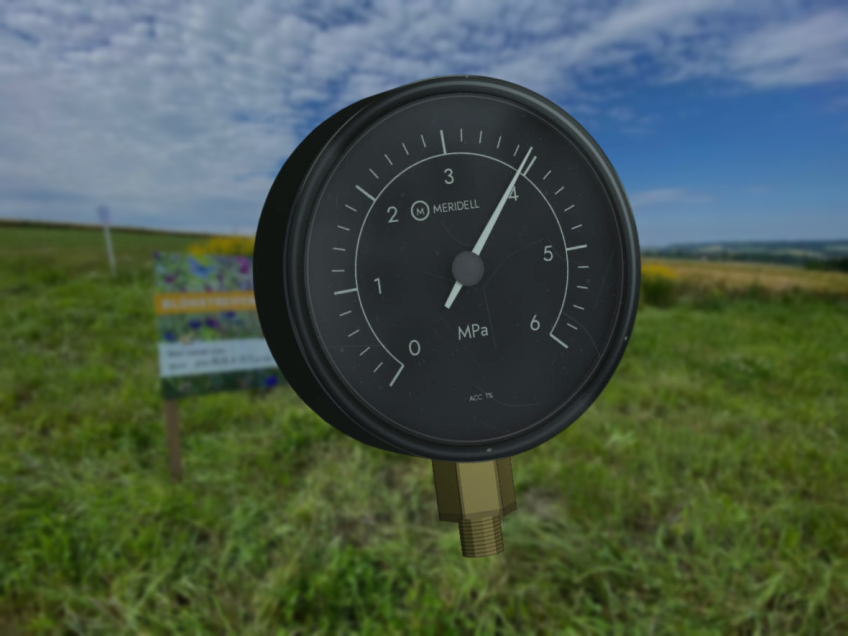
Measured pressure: 3.9 MPa
